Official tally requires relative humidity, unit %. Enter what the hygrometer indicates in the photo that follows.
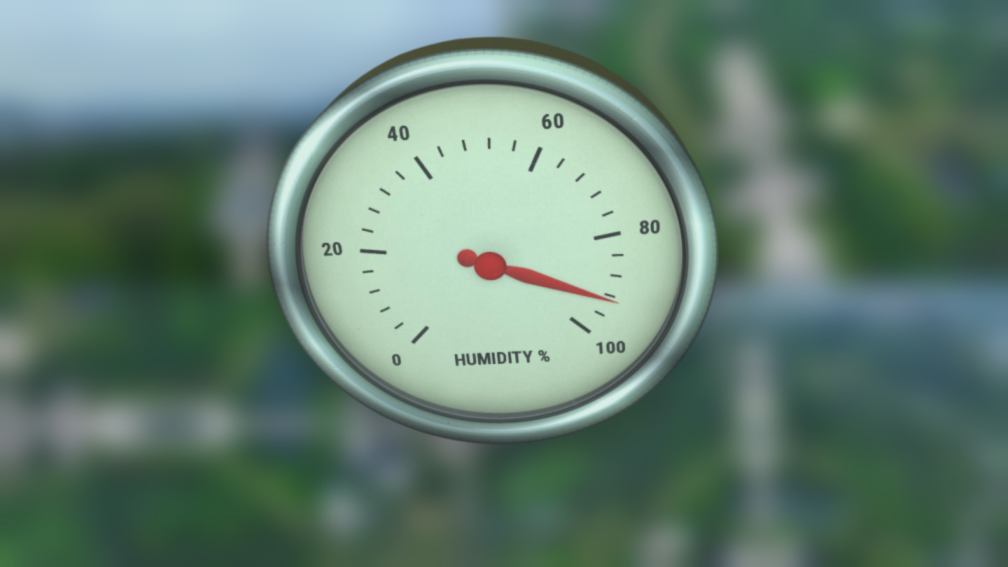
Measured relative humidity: 92 %
